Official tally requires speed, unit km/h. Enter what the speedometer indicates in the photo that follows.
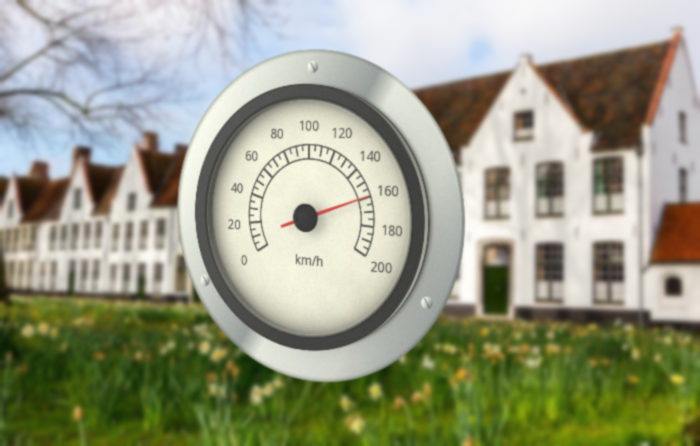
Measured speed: 160 km/h
